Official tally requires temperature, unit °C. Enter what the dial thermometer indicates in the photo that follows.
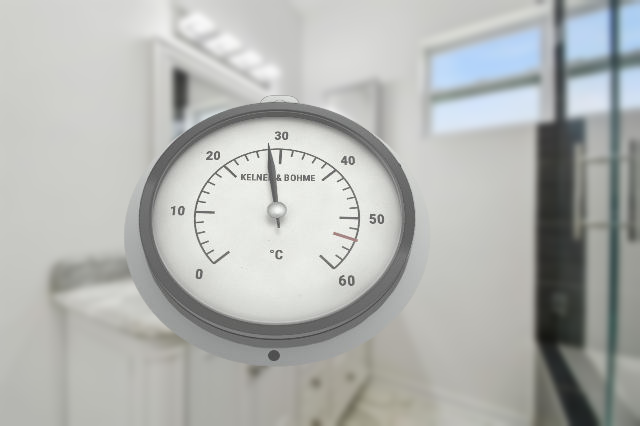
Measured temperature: 28 °C
